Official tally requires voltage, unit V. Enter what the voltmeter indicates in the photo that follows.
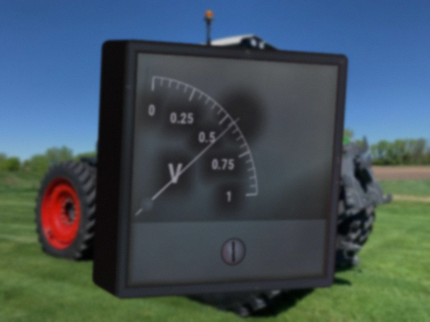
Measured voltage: 0.55 V
